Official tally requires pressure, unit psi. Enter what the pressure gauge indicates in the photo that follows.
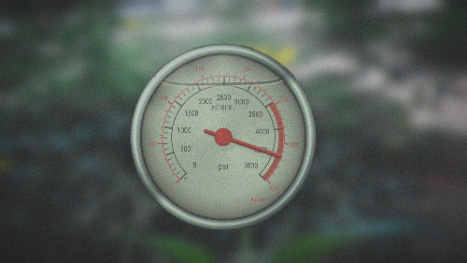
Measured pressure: 4500 psi
